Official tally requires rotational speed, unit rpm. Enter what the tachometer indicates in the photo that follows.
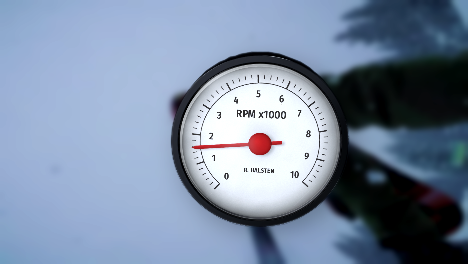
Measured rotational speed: 1600 rpm
